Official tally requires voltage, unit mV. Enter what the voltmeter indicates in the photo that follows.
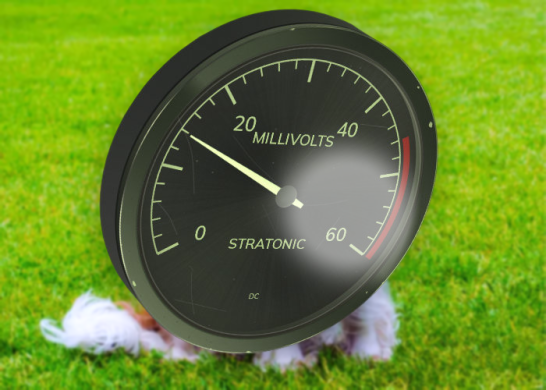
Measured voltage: 14 mV
